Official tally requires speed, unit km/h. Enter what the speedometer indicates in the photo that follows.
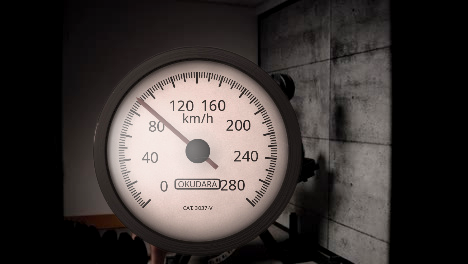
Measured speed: 90 km/h
